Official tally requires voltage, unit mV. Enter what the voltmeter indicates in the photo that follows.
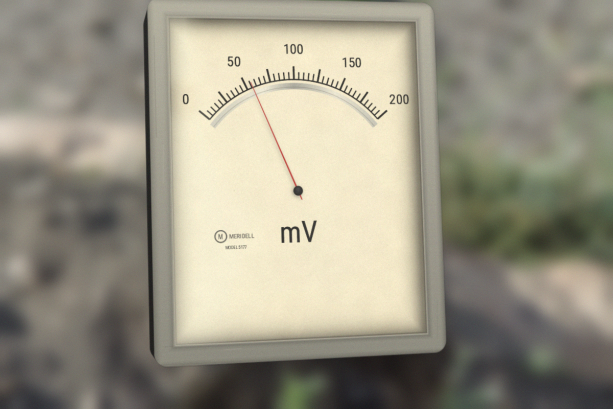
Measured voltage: 55 mV
